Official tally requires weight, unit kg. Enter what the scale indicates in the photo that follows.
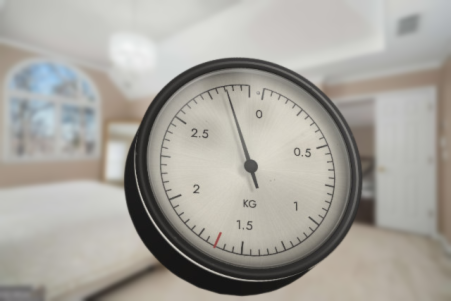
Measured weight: 2.85 kg
